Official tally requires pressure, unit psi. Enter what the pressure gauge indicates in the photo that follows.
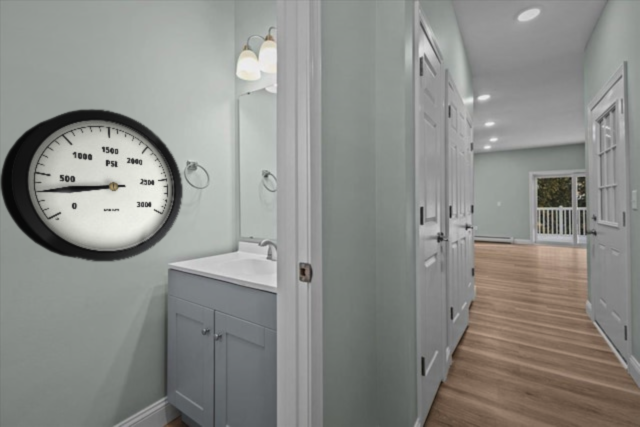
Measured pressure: 300 psi
